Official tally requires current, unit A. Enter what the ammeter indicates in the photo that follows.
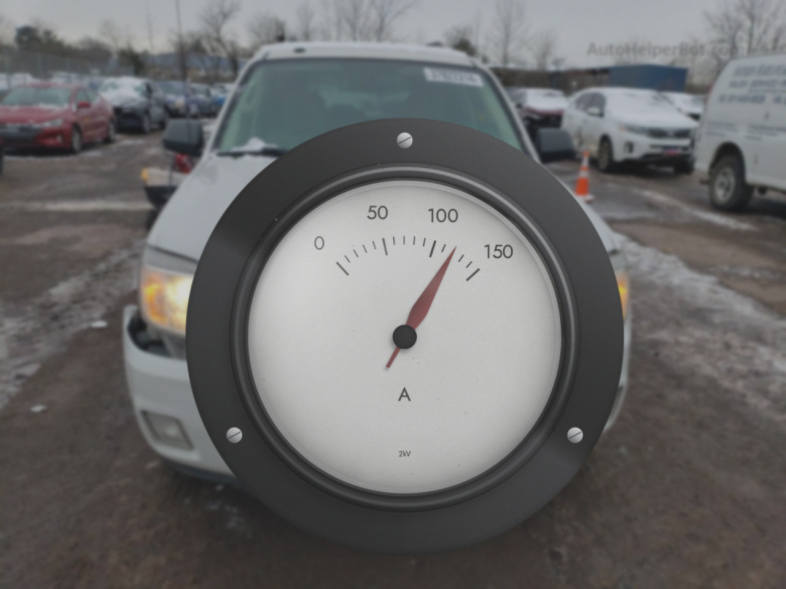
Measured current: 120 A
